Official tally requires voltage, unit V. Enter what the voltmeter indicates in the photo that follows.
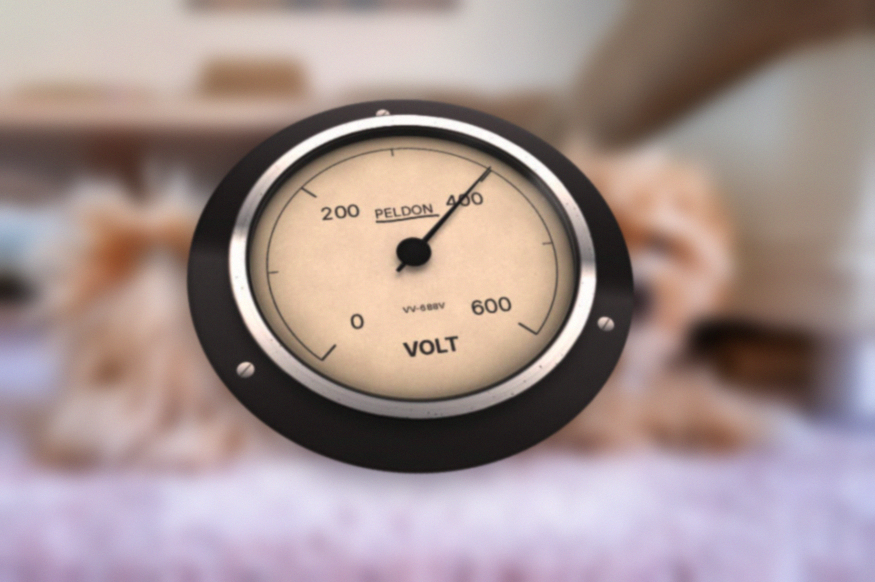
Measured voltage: 400 V
